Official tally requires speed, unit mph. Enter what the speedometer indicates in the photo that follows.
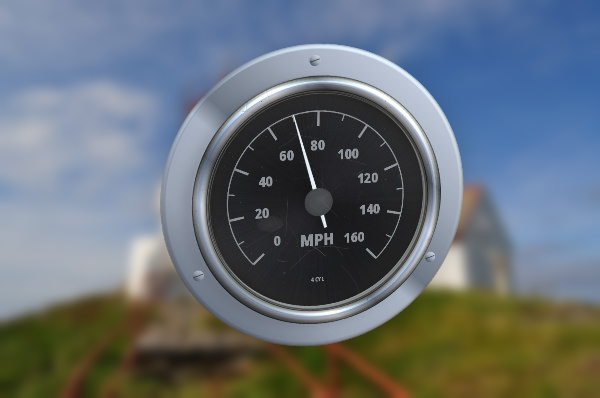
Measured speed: 70 mph
